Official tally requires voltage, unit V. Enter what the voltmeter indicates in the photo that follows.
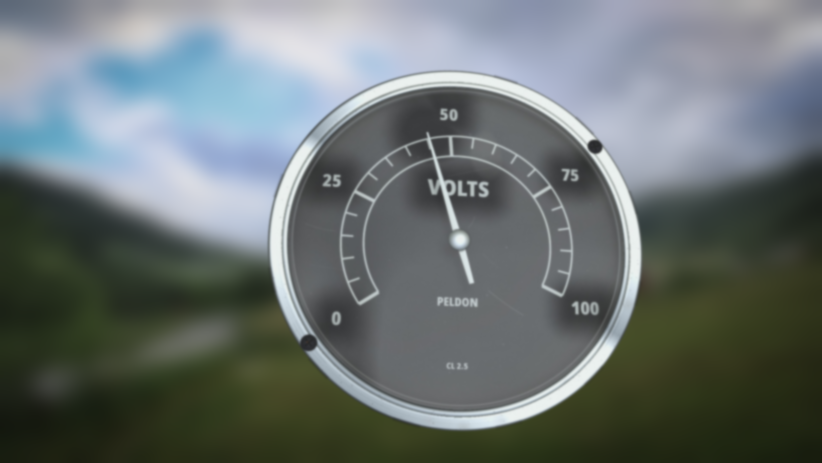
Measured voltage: 45 V
